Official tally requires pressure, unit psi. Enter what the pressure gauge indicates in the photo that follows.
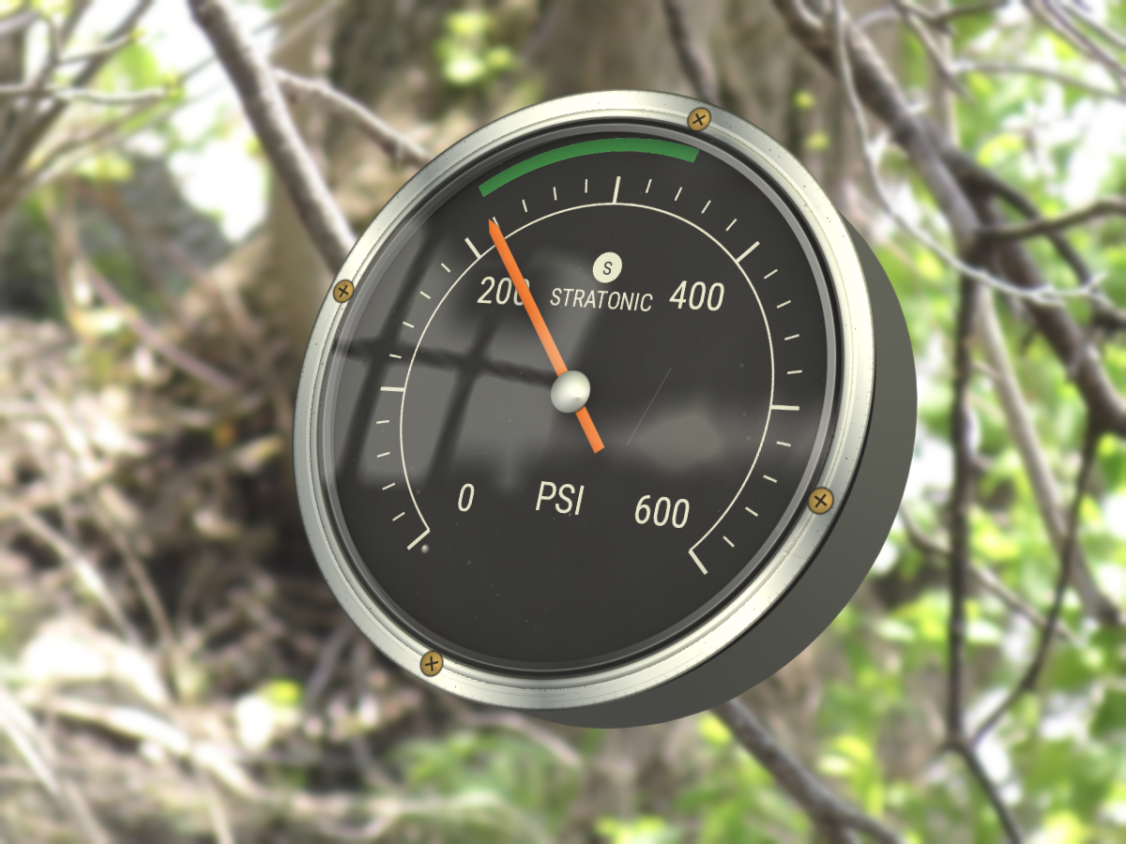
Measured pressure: 220 psi
